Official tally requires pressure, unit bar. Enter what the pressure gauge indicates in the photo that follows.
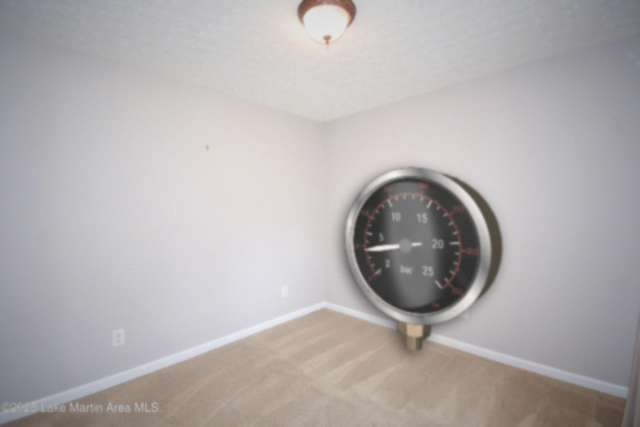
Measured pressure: 3 bar
